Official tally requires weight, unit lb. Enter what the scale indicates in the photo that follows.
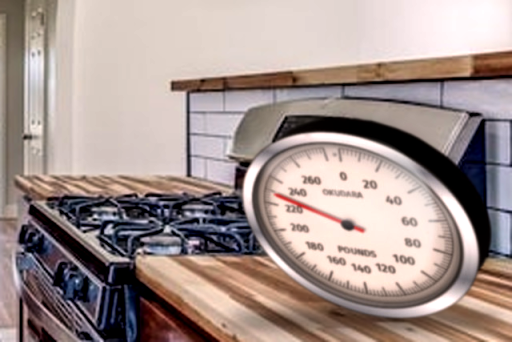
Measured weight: 230 lb
